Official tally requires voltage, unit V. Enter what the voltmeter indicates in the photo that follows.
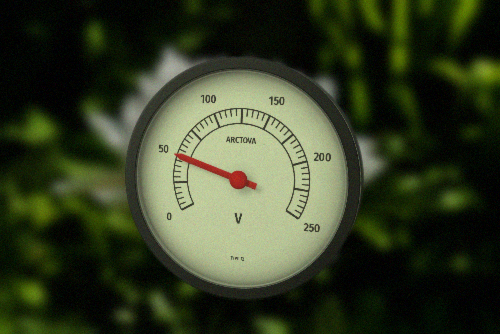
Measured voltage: 50 V
